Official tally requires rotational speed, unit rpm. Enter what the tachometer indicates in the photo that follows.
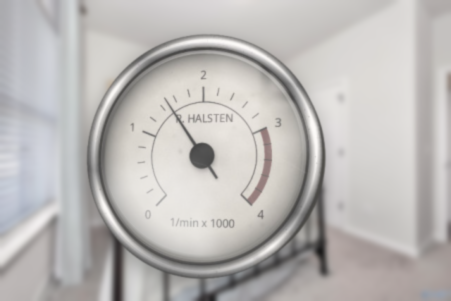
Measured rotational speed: 1500 rpm
